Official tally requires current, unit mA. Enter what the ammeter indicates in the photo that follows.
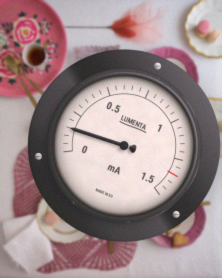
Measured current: 0.15 mA
